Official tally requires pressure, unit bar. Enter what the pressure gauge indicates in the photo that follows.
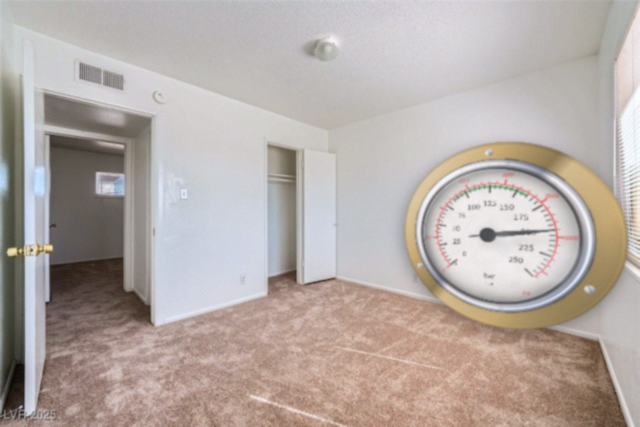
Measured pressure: 200 bar
